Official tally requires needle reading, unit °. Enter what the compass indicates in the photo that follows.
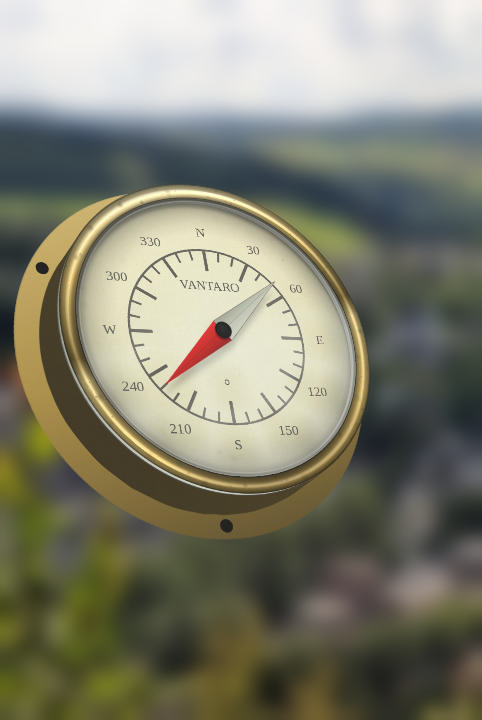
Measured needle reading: 230 °
